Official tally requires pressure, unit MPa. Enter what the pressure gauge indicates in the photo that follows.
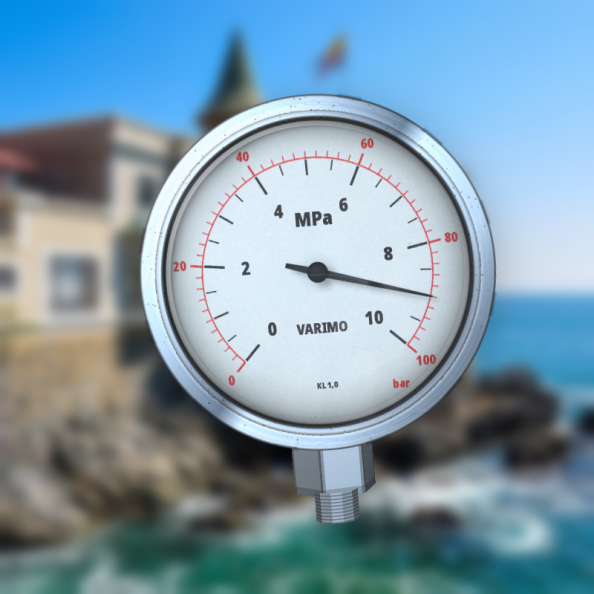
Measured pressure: 9 MPa
